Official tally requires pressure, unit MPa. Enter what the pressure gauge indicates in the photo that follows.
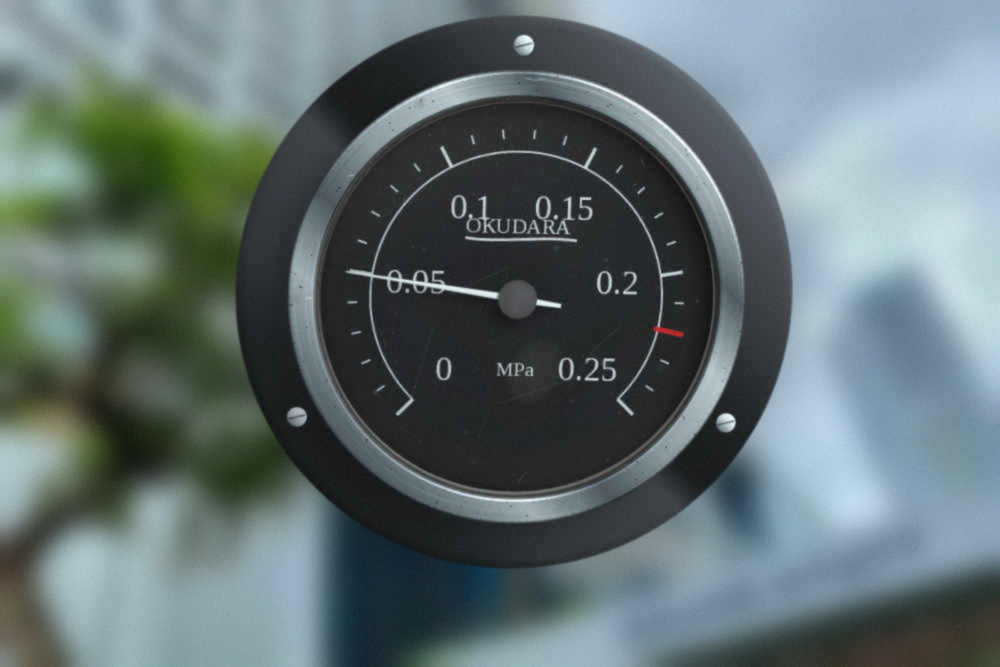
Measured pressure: 0.05 MPa
